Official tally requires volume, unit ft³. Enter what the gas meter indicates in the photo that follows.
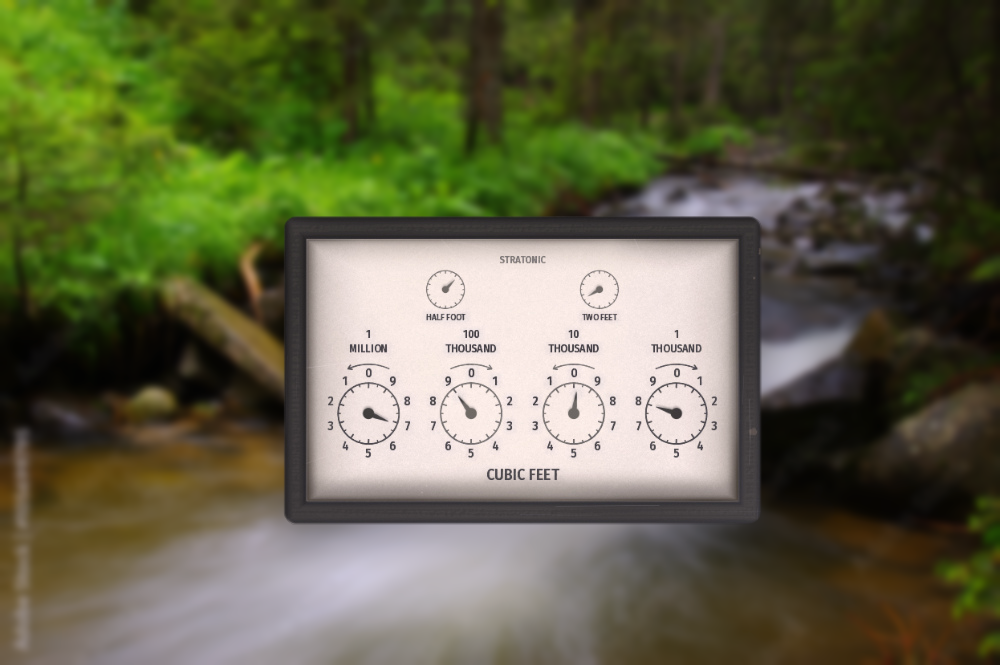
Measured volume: 689800 ft³
